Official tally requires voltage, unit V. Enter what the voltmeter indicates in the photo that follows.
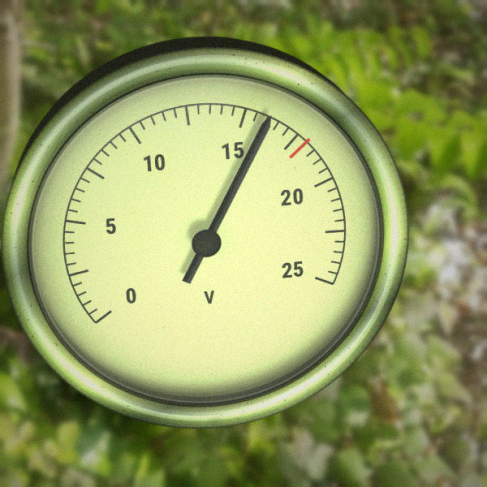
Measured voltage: 16 V
